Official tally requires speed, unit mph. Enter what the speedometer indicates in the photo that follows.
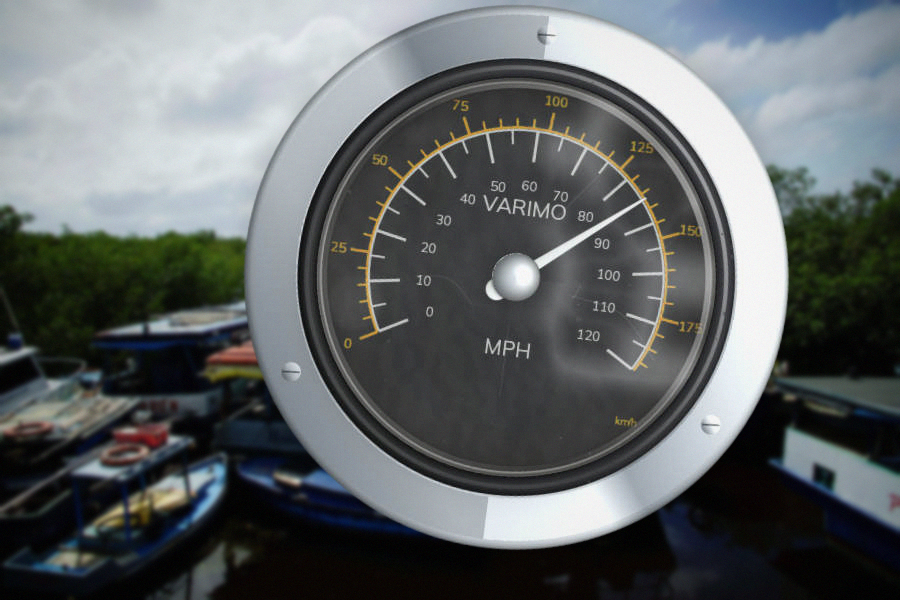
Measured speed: 85 mph
